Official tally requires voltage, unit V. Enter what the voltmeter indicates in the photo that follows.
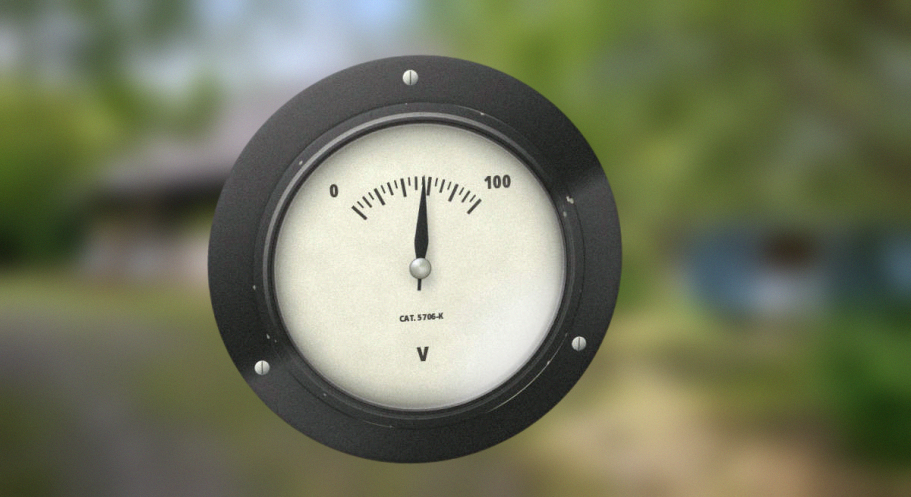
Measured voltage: 55 V
